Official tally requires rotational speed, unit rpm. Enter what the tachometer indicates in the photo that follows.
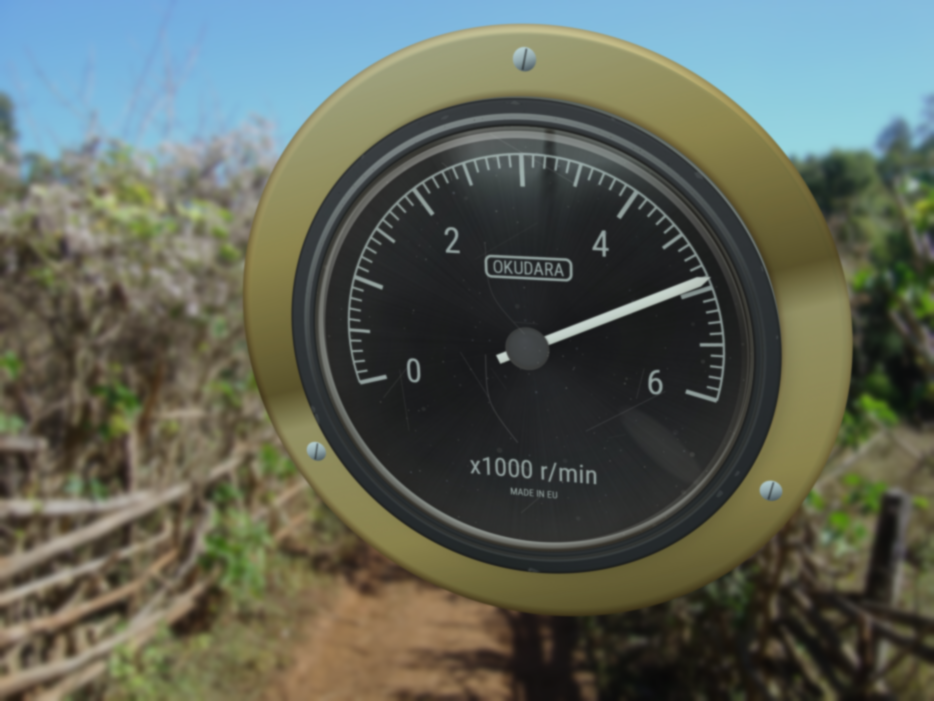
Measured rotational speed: 4900 rpm
